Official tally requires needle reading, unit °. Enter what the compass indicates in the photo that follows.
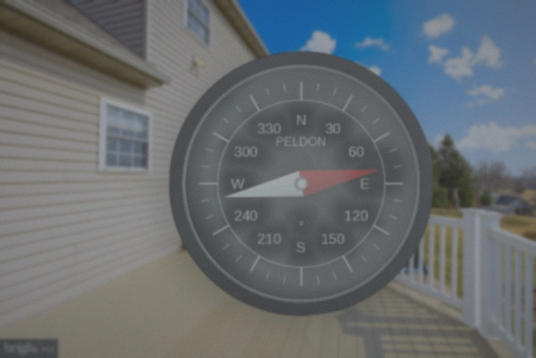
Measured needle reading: 80 °
